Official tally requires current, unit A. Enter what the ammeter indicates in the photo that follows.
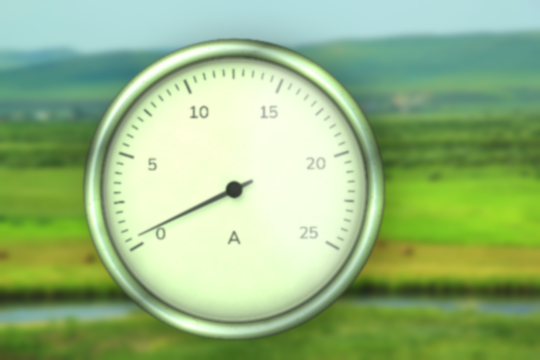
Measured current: 0.5 A
